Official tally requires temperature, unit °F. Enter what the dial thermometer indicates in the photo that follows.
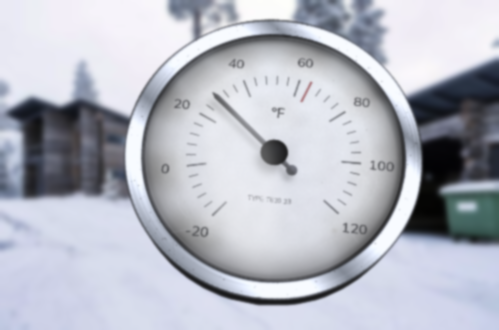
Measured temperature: 28 °F
